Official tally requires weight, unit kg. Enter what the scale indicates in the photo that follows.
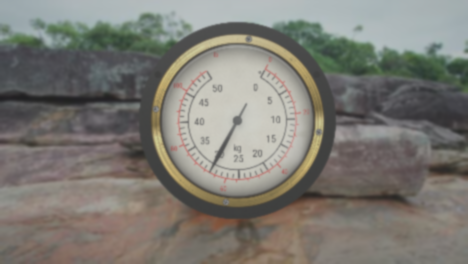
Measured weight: 30 kg
